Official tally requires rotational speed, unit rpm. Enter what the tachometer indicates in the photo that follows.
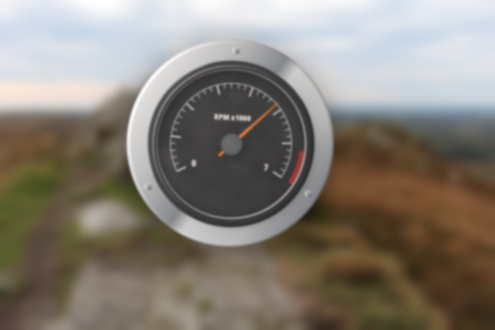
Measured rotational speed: 4800 rpm
